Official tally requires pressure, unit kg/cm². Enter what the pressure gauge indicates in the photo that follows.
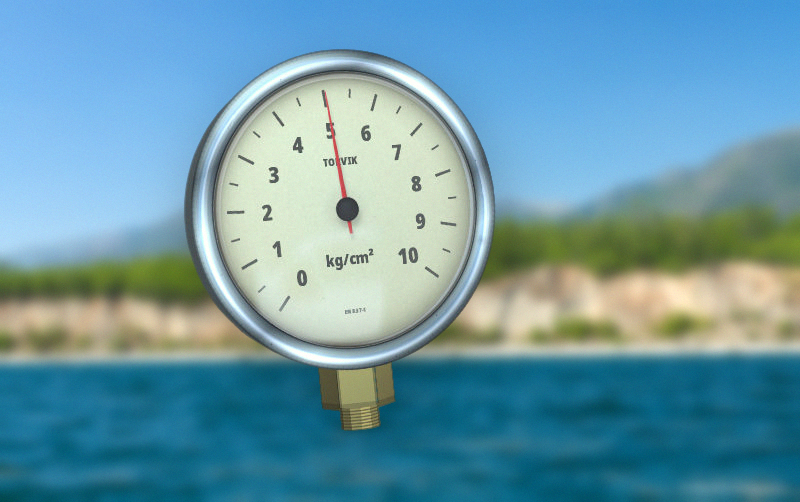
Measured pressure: 5 kg/cm²
